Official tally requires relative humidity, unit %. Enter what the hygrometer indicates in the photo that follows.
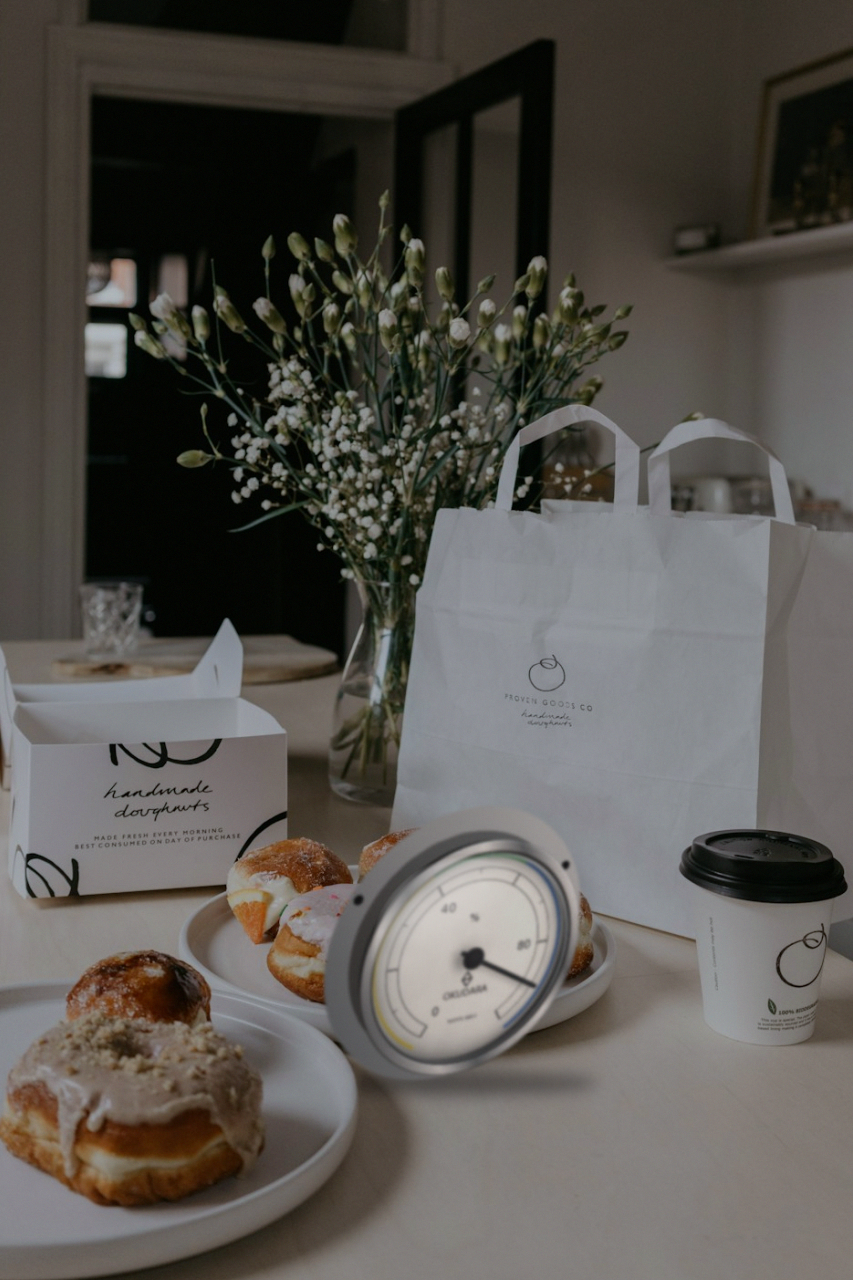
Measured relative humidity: 90 %
